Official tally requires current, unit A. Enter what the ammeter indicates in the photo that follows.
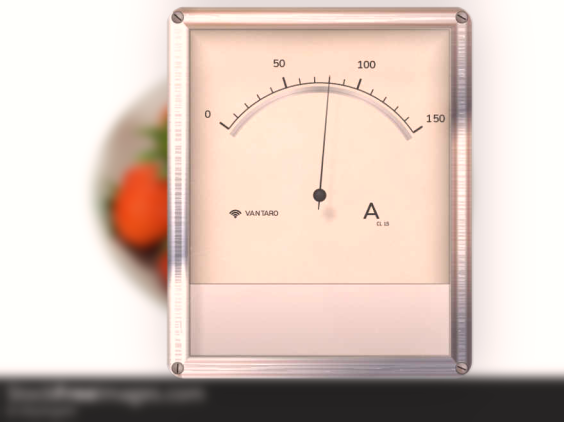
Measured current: 80 A
